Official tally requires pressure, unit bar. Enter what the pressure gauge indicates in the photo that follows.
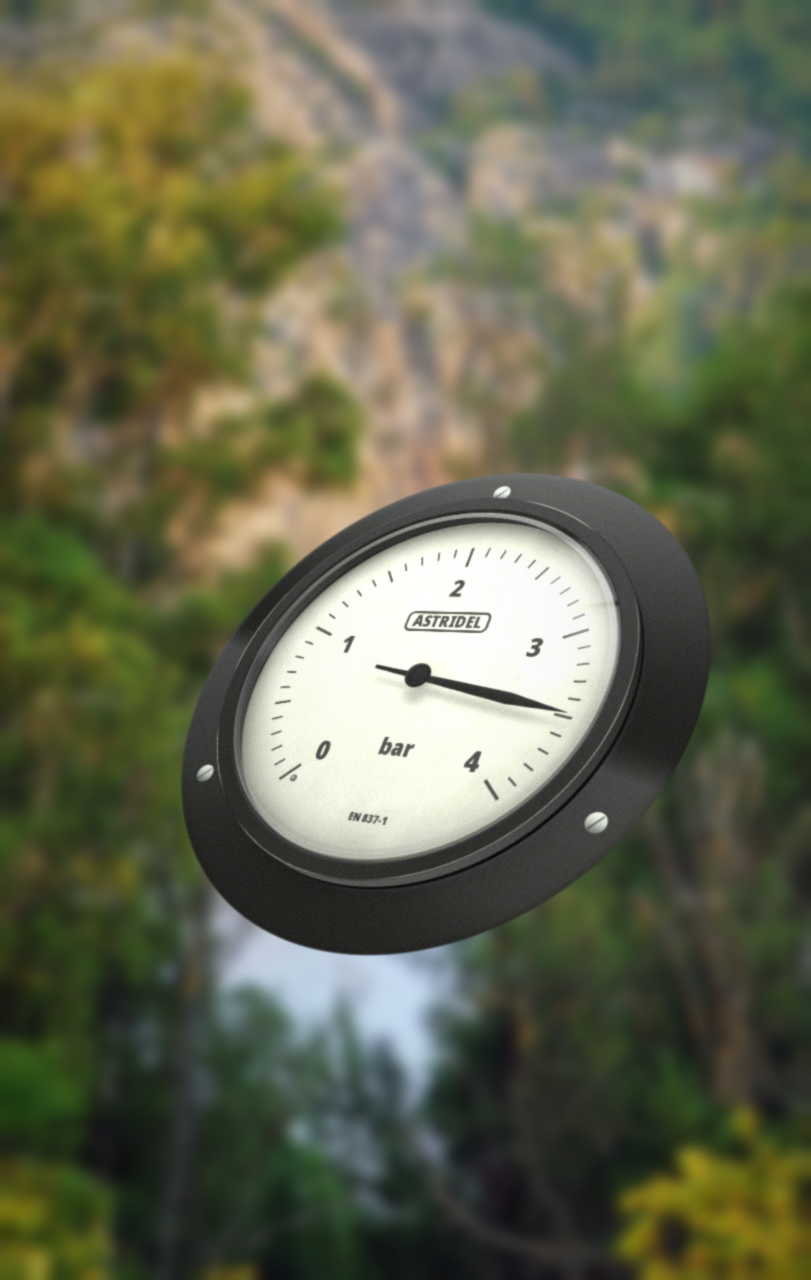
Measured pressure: 3.5 bar
